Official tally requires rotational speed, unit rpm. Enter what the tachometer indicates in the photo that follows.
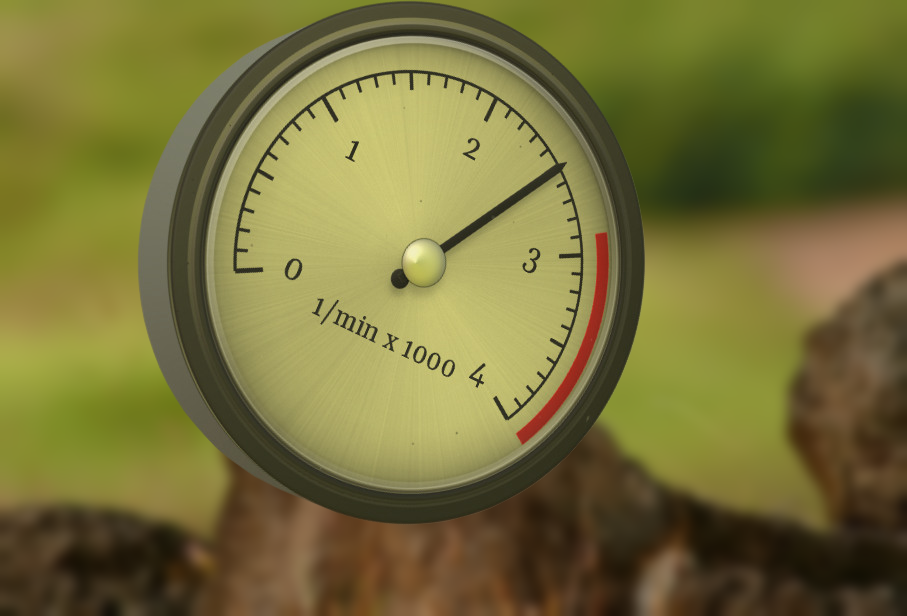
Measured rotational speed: 2500 rpm
